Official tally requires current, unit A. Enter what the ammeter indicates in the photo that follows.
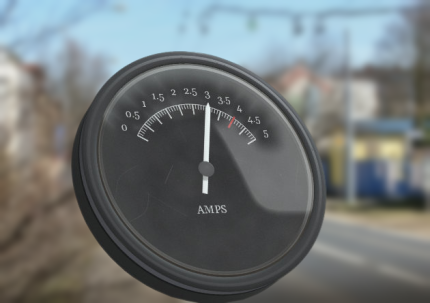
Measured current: 3 A
